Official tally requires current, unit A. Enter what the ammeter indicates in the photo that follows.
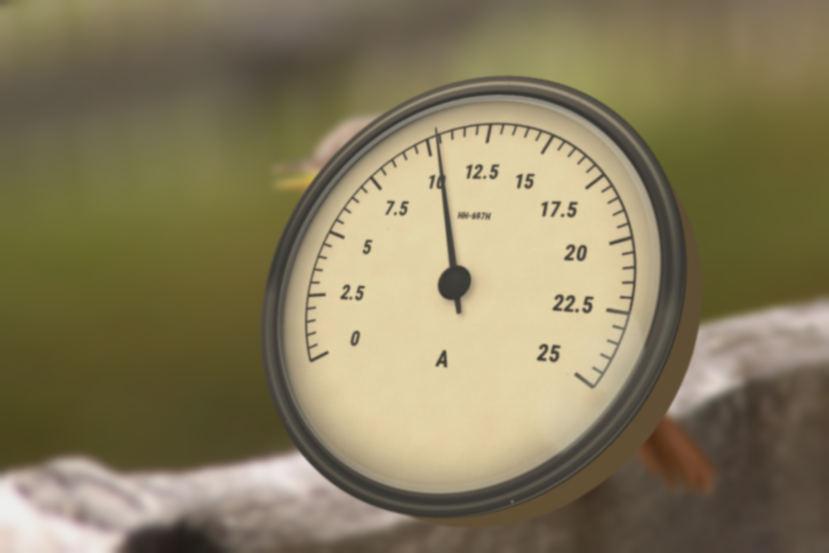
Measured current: 10.5 A
